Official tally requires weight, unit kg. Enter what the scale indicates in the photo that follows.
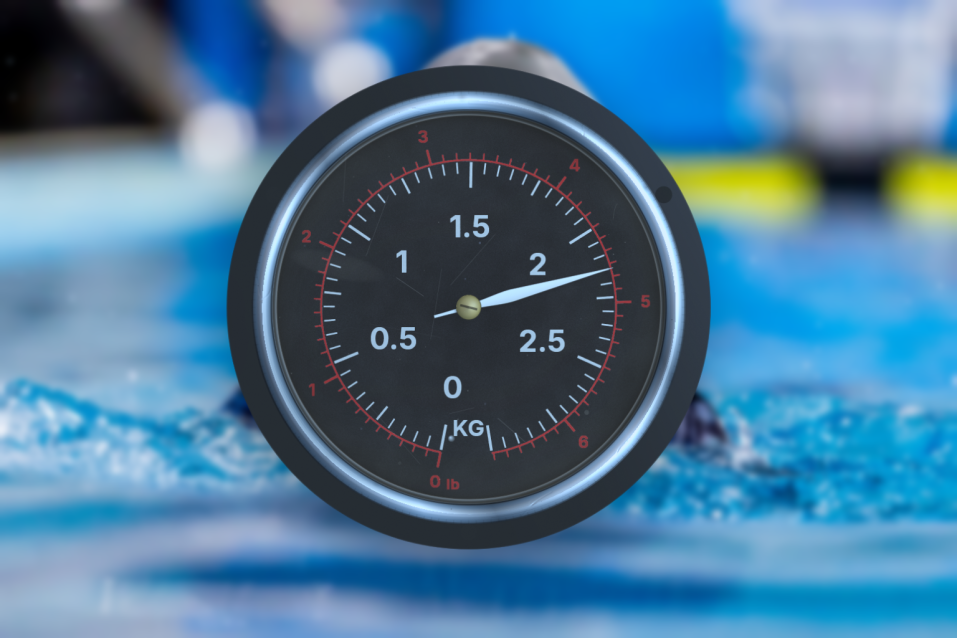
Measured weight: 2.15 kg
